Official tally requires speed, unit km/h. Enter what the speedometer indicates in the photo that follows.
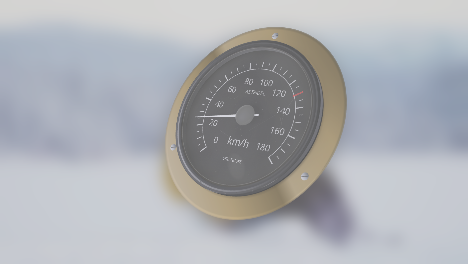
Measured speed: 25 km/h
